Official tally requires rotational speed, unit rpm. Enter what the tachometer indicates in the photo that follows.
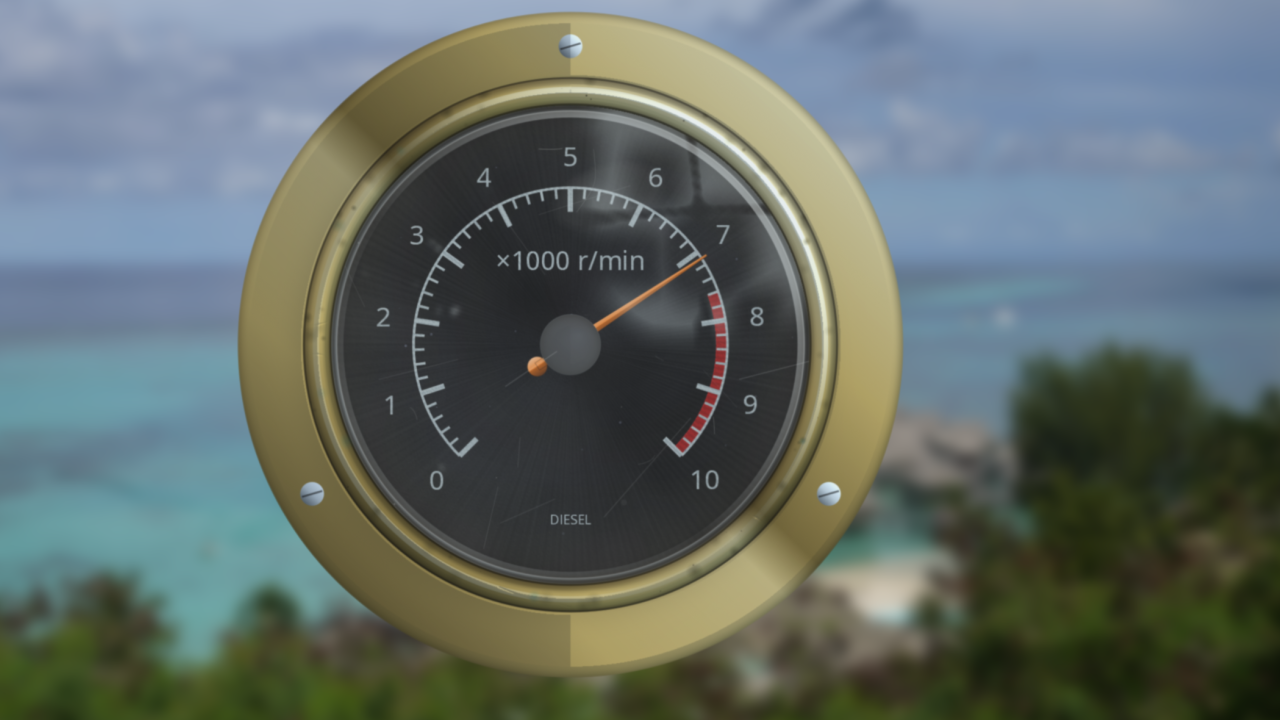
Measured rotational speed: 7100 rpm
